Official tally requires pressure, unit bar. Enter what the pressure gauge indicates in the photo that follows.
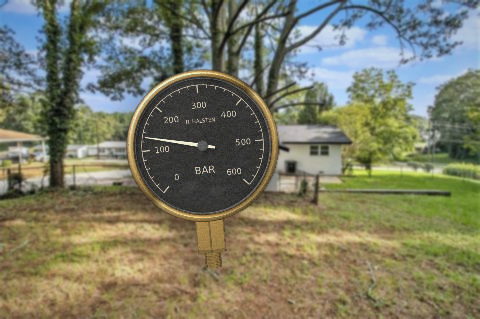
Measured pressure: 130 bar
